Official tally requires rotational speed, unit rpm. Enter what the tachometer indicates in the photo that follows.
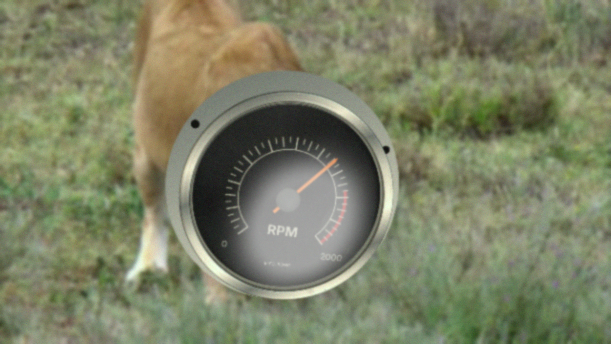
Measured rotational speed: 1300 rpm
